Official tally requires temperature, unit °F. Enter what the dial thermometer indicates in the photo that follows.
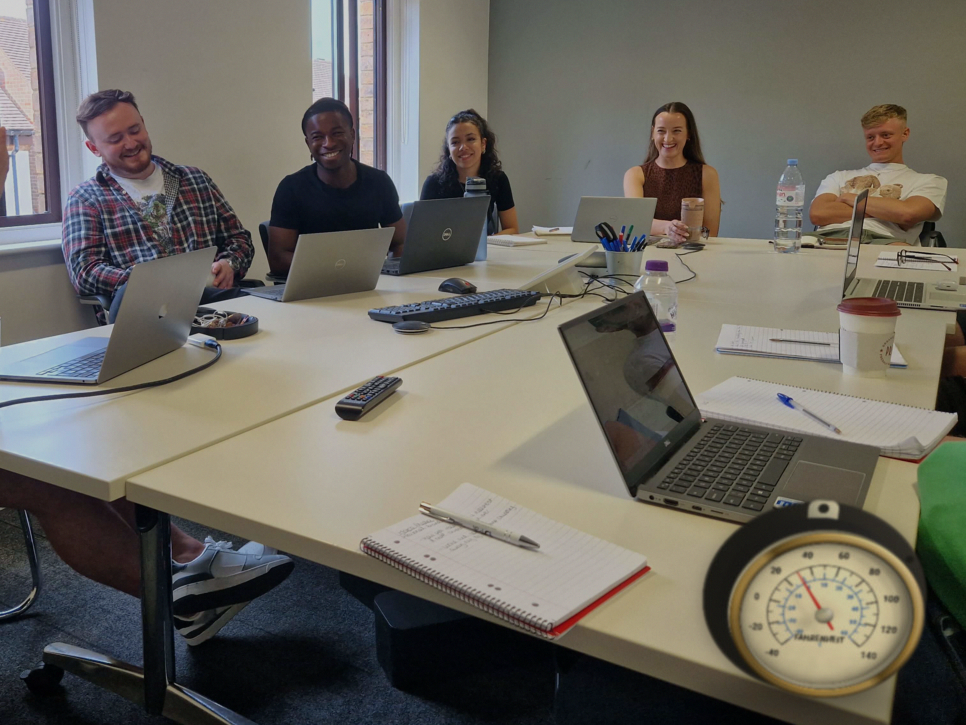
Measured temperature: 30 °F
